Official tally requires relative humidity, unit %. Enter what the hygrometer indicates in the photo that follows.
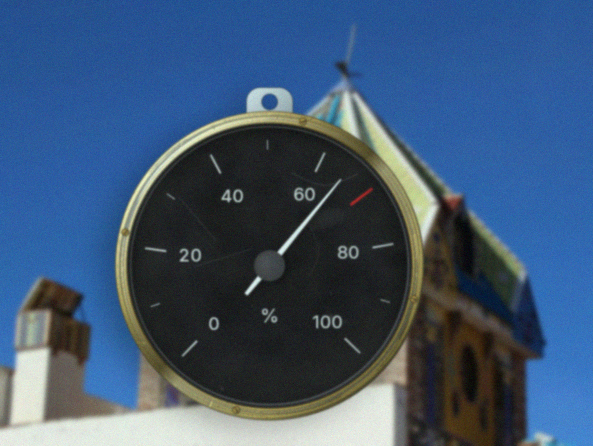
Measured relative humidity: 65 %
